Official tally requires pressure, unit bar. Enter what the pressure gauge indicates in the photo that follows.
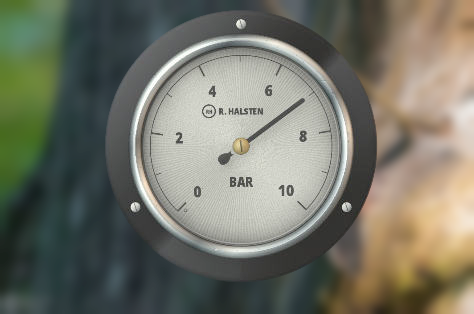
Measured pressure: 7 bar
